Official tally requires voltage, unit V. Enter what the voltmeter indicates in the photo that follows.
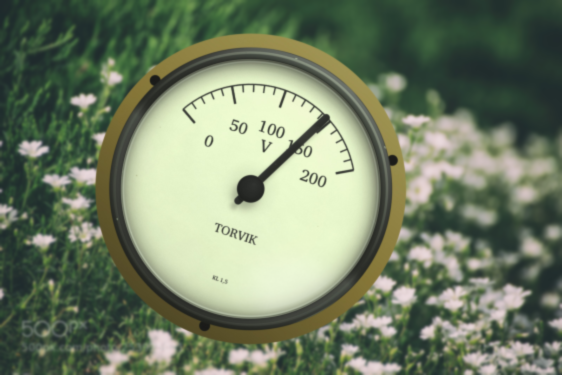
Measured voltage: 145 V
